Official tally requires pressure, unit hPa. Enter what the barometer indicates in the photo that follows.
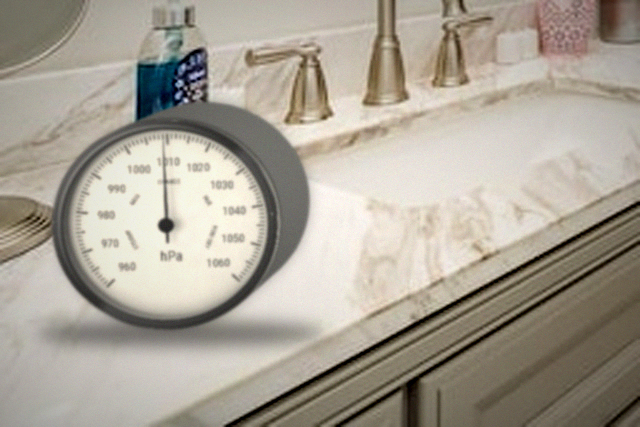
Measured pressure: 1010 hPa
